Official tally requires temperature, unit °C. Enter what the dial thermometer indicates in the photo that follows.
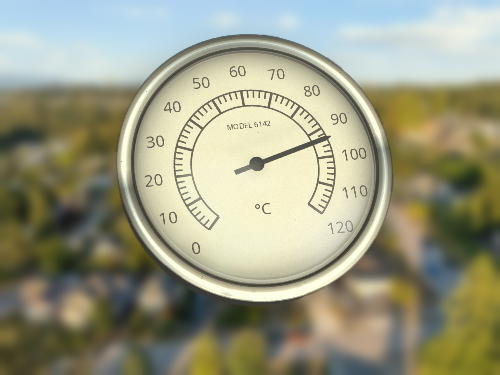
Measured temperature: 94 °C
